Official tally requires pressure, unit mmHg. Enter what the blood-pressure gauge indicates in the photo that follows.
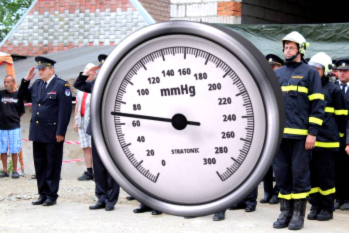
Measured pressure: 70 mmHg
